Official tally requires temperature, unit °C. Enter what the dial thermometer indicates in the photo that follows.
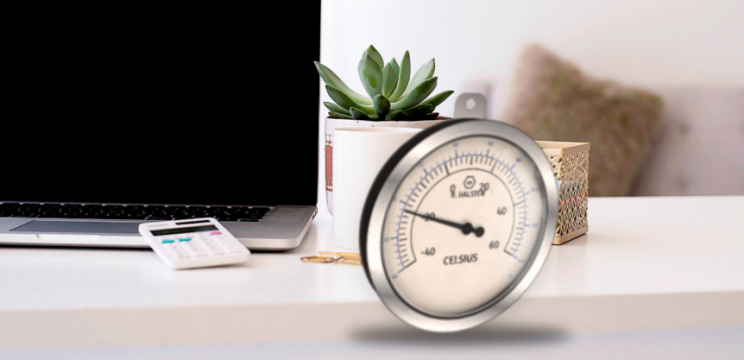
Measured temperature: -20 °C
